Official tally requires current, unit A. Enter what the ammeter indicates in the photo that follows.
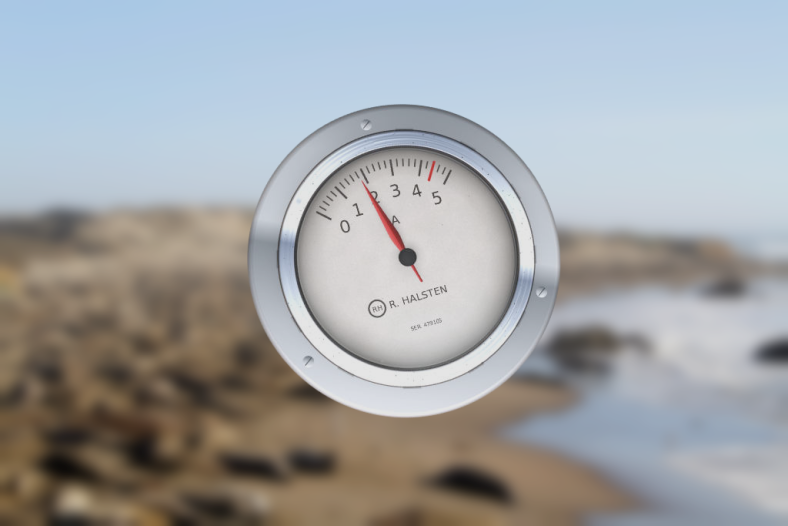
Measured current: 1.8 A
